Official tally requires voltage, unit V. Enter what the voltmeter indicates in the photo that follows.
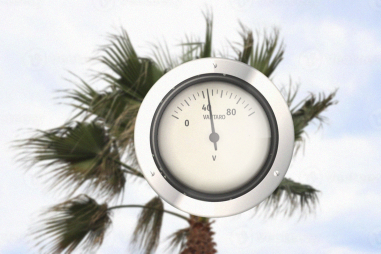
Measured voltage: 45 V
